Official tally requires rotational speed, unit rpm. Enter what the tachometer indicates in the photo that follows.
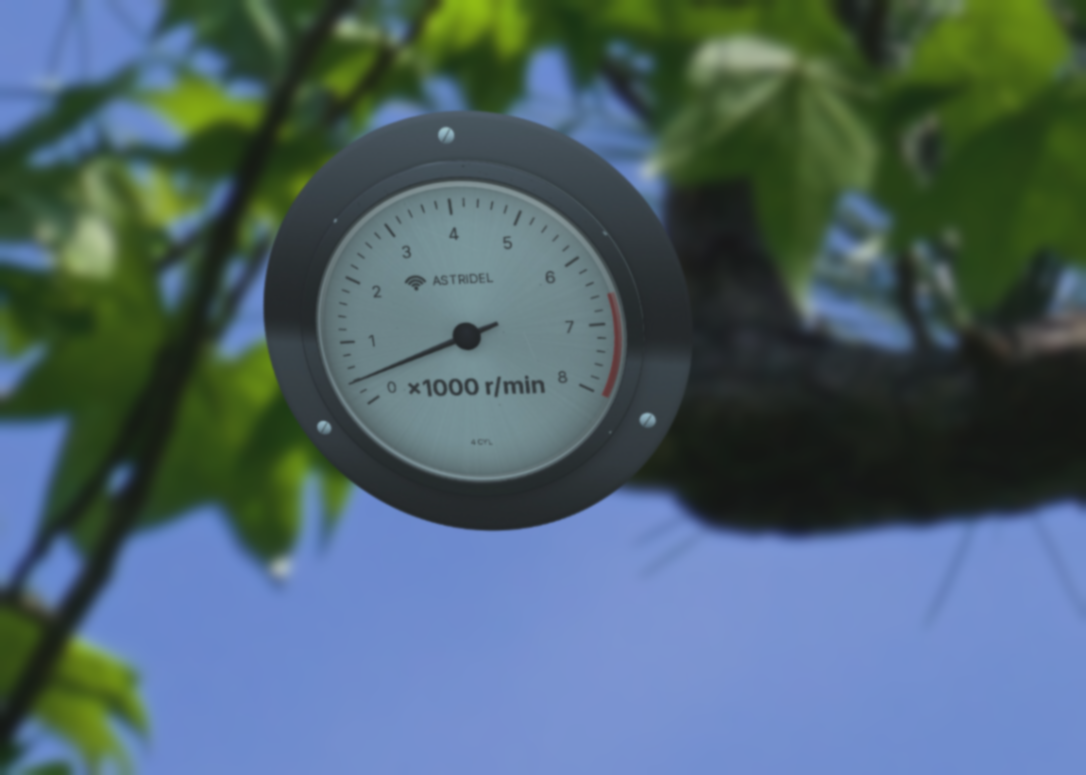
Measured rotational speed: 400 rpm
